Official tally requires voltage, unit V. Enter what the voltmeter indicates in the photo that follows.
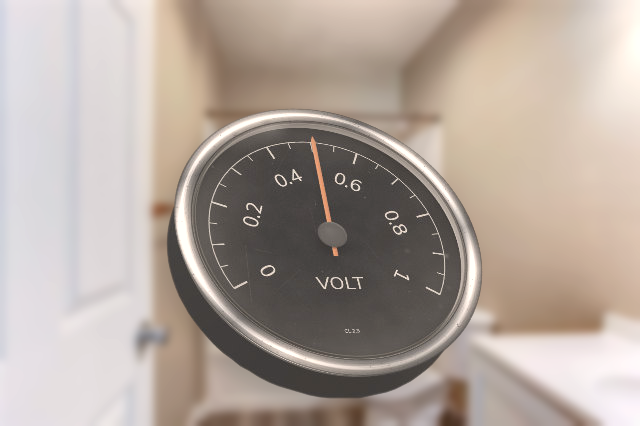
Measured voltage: 0.5 V
